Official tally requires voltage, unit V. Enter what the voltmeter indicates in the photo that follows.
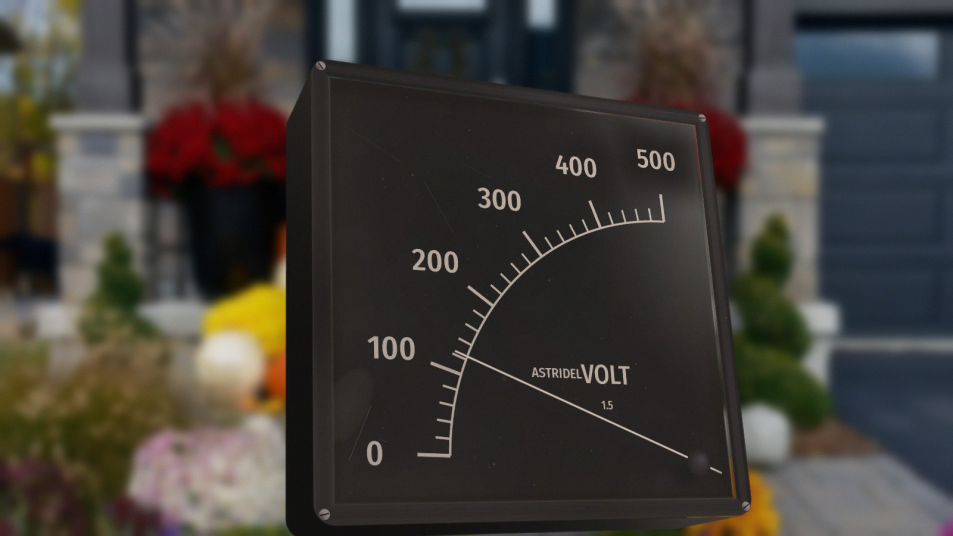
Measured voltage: 120 V
